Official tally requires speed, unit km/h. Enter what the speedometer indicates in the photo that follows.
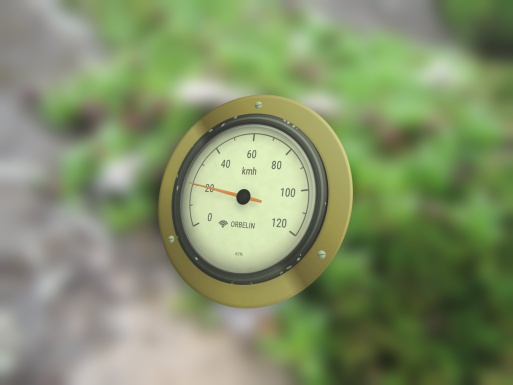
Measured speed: 20 km/h
